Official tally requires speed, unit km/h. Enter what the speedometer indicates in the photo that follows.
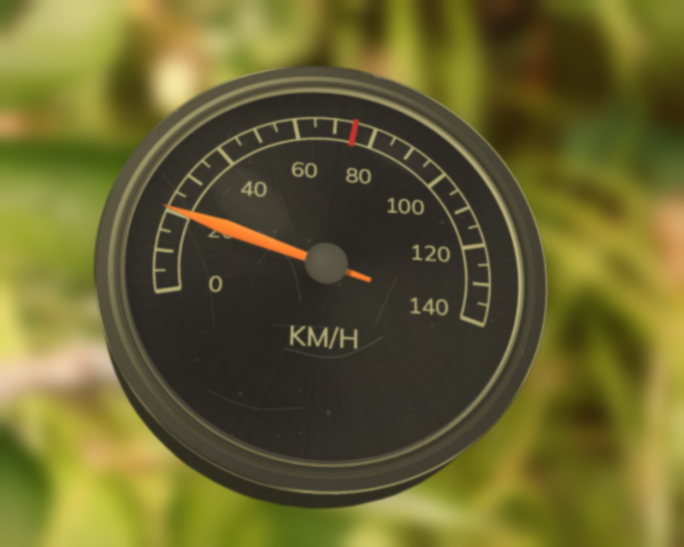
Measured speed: 20 km/h
